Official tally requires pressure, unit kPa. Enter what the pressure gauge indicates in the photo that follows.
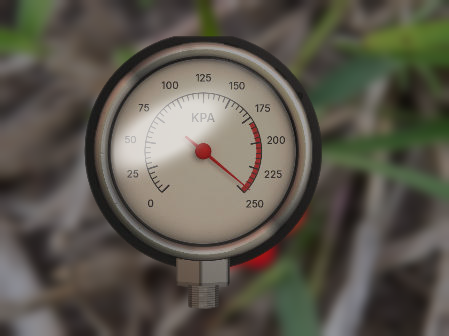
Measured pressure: 245 kPa
